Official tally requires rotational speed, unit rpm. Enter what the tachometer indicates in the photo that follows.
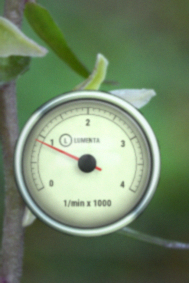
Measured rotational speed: 900 rpm
